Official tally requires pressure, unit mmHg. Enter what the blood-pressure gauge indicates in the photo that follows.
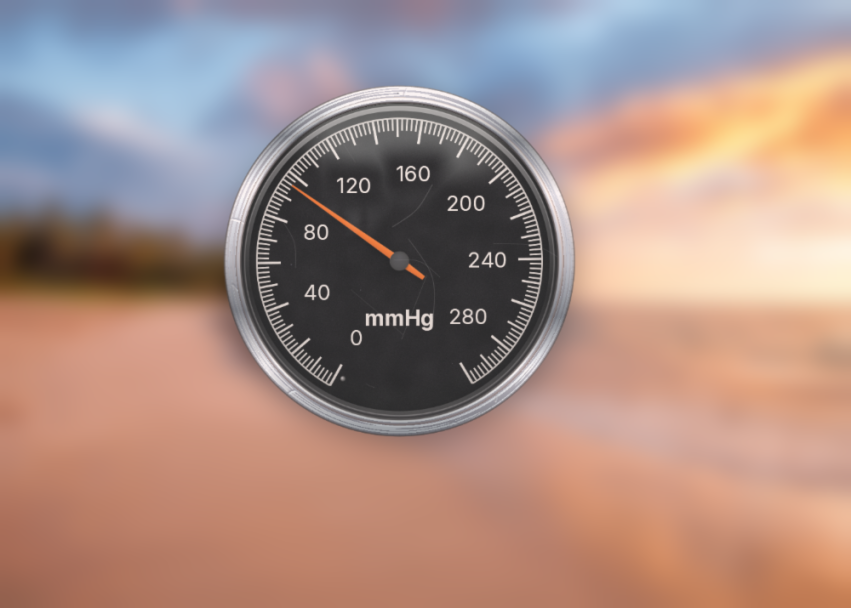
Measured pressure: 96 mmHg
